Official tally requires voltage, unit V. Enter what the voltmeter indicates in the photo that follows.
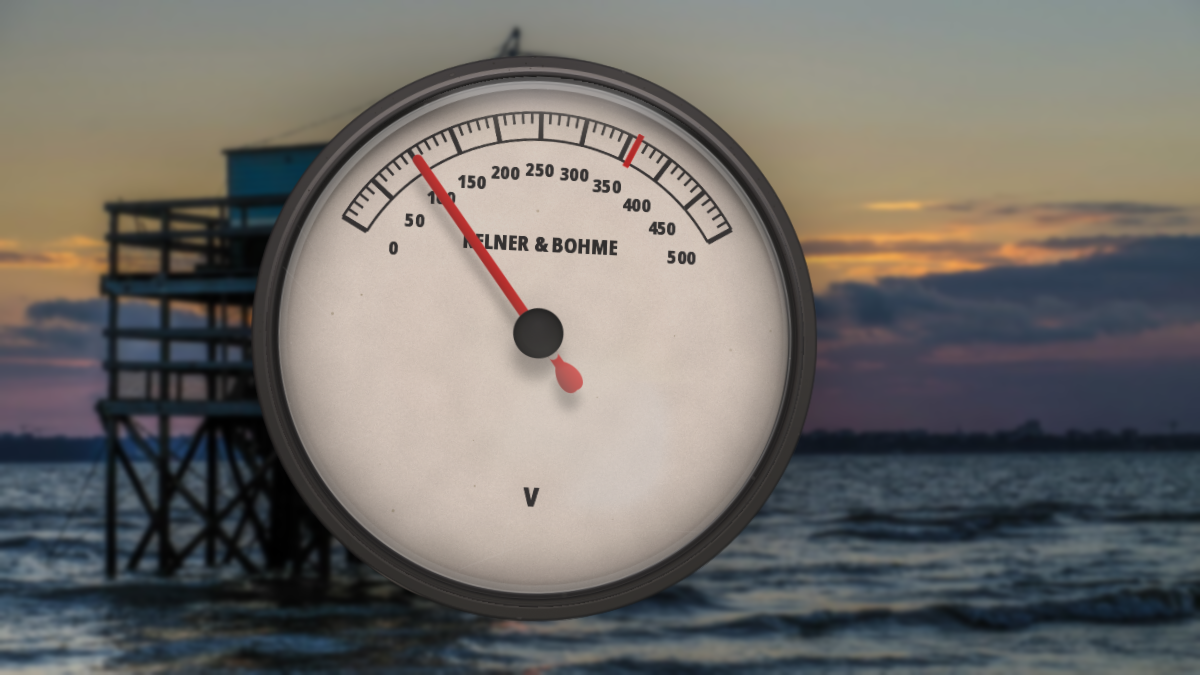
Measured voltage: 100 V
